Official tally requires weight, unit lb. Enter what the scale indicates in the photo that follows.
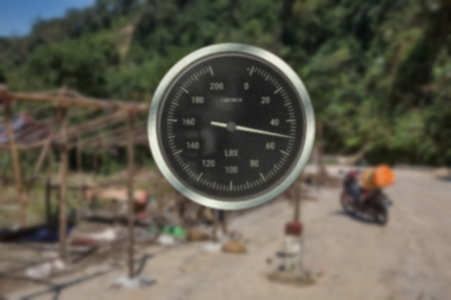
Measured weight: 50 lb
